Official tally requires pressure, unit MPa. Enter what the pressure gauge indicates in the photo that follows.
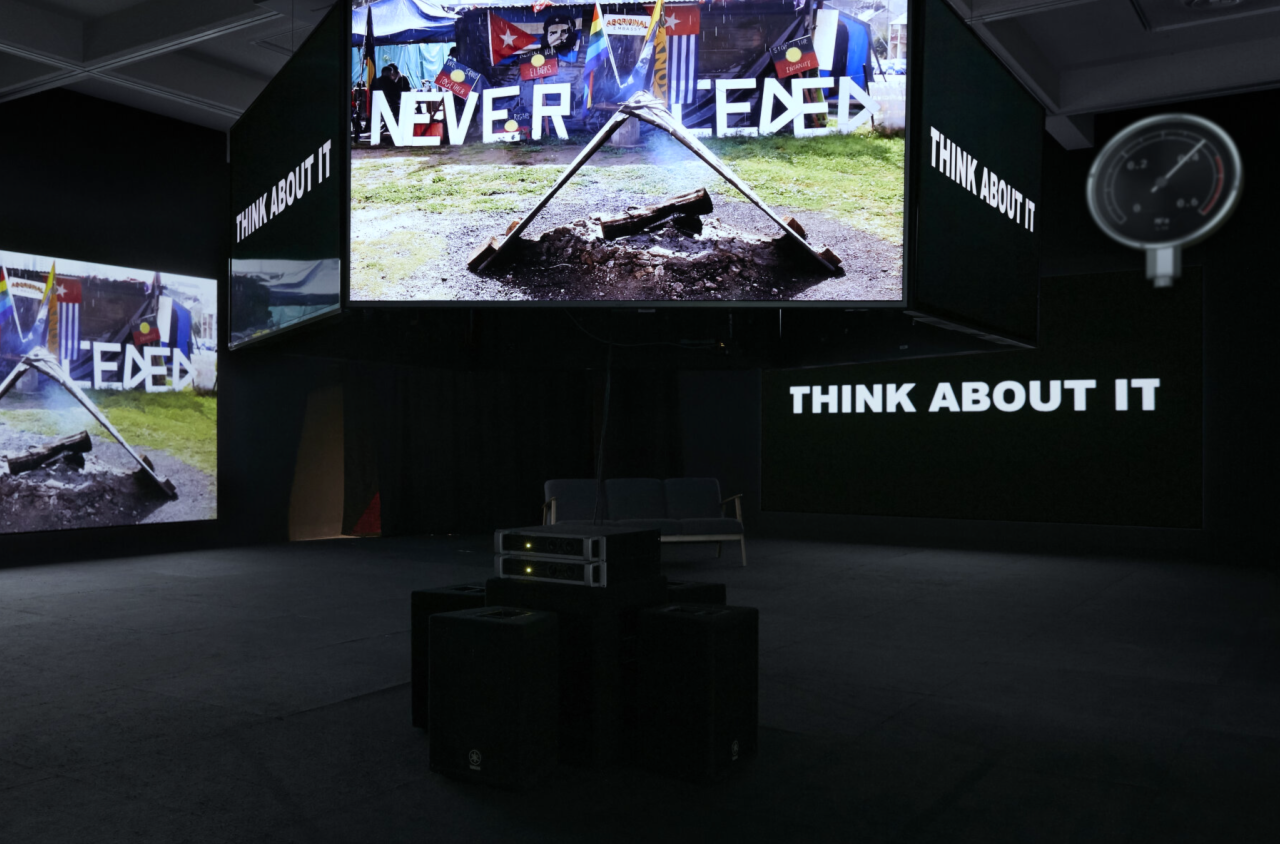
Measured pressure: 0.4 MPa
